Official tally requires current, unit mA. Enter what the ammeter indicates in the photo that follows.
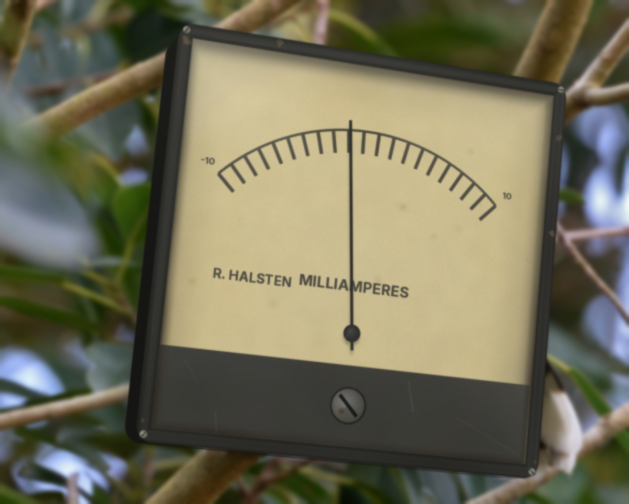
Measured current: -1 mA
